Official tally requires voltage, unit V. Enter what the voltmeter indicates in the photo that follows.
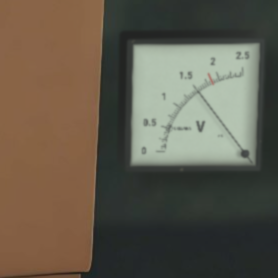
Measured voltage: 1.5 V
